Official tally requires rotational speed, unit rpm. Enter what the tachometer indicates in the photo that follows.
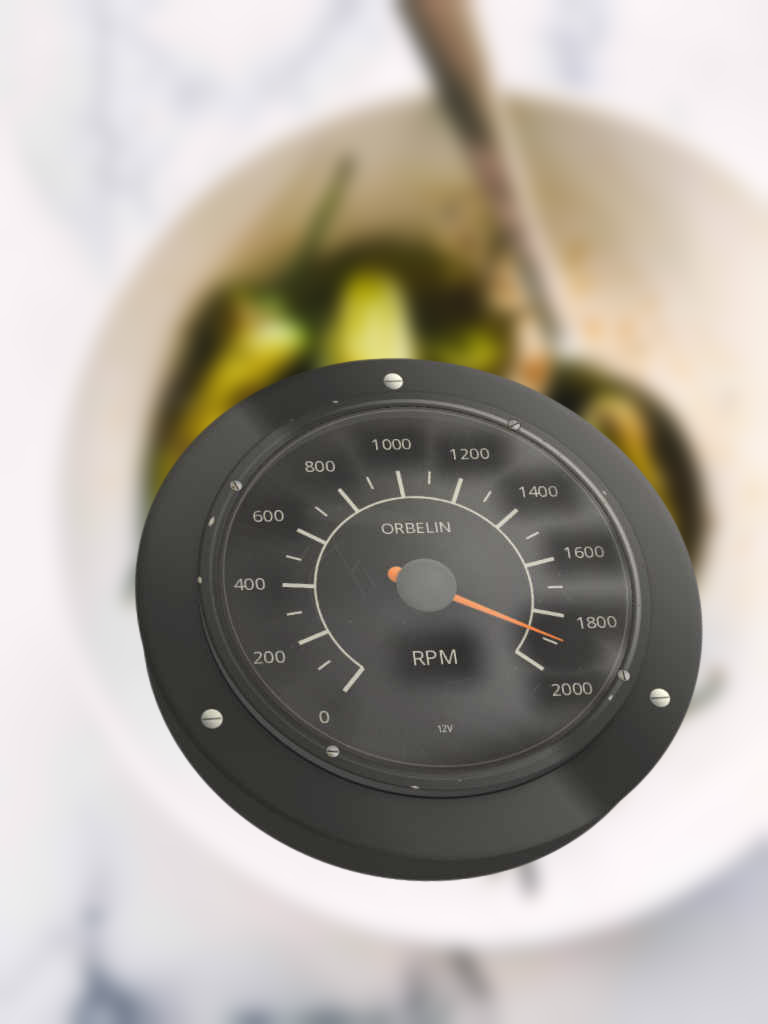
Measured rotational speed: 1900 rpm
